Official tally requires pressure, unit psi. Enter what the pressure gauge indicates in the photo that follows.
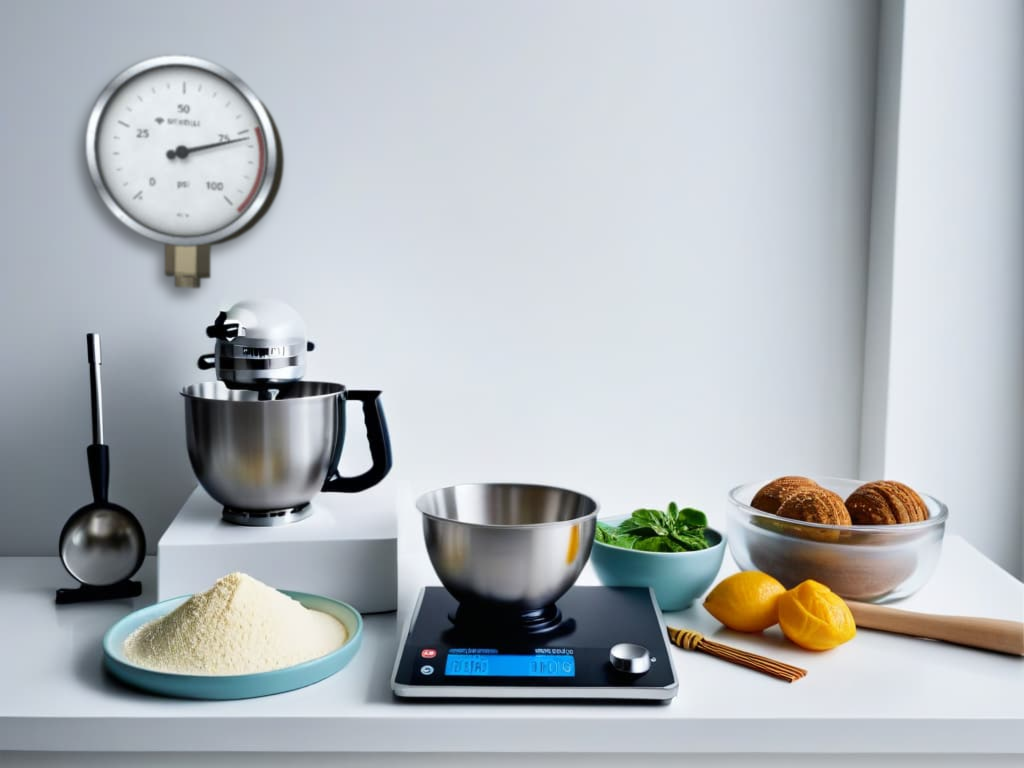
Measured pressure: 77.5 psi
